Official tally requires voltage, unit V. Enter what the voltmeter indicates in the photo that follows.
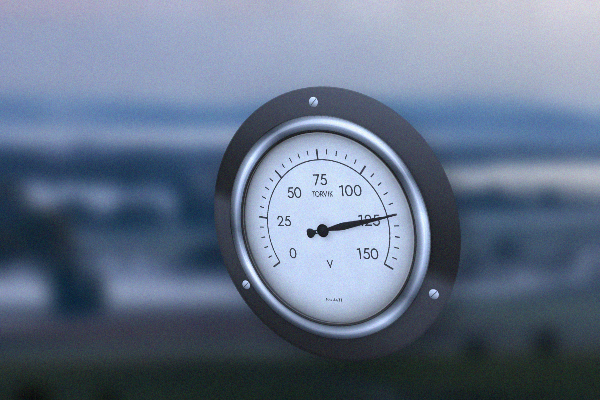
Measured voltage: 125 V
